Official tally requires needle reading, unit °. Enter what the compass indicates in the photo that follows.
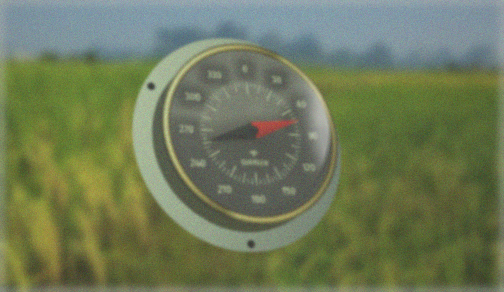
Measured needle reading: 75 °
